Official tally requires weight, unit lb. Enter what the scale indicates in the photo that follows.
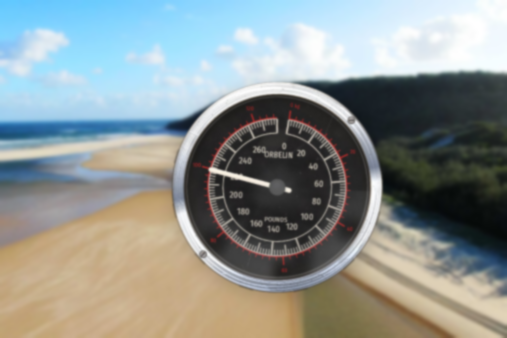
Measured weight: 220 lb
